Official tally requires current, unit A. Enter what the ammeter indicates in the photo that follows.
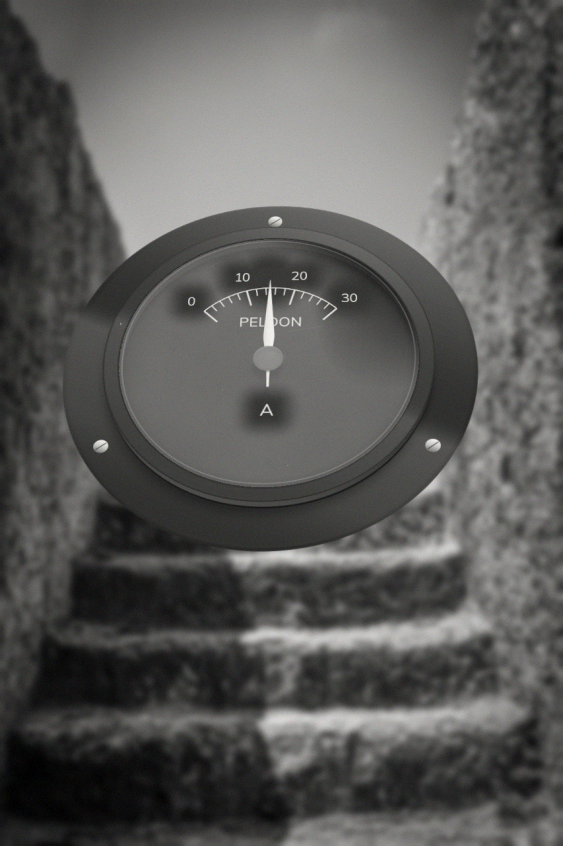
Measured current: 15 A
